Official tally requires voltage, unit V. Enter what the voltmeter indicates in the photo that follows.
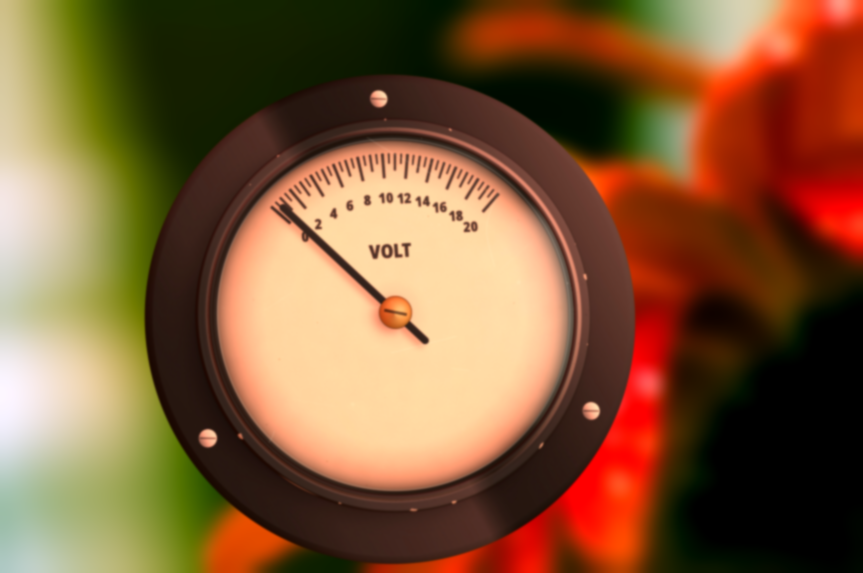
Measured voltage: 0.5 V
